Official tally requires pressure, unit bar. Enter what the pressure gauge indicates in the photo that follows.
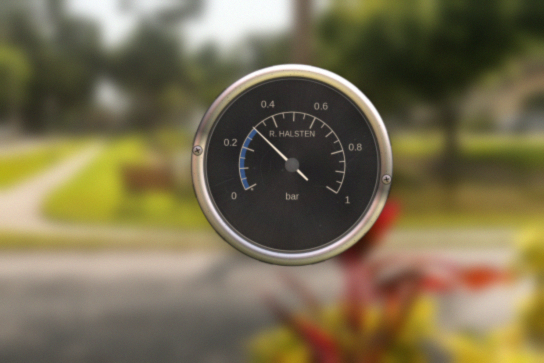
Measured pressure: 0.3 bar
